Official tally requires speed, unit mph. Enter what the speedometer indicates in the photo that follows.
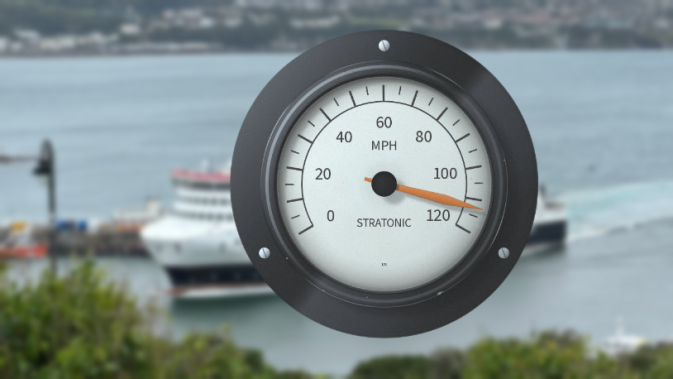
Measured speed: 112.5 mph
